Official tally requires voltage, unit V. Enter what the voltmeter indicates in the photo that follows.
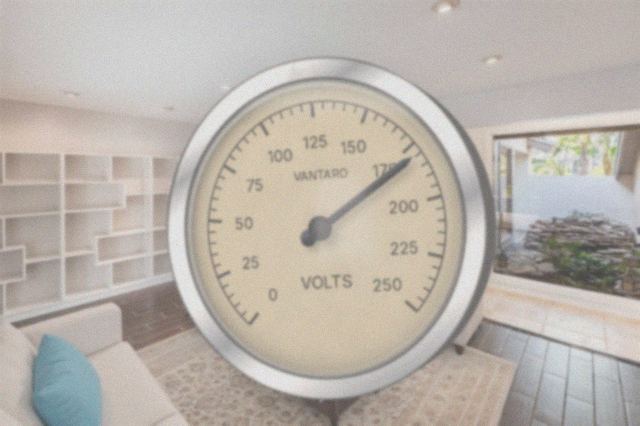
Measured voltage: 180 V
